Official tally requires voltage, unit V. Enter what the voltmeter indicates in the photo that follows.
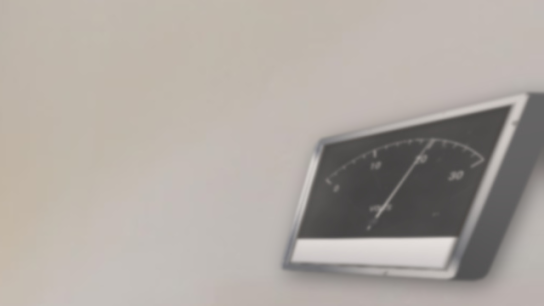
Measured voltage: 20 V
